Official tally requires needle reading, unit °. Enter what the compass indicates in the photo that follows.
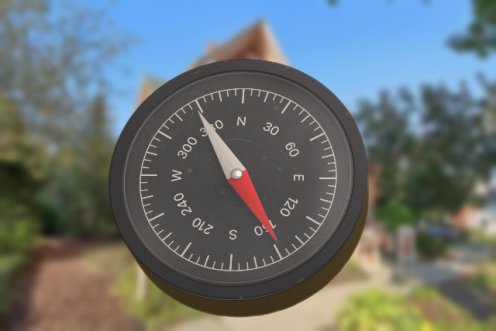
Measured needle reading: 147.5 °
